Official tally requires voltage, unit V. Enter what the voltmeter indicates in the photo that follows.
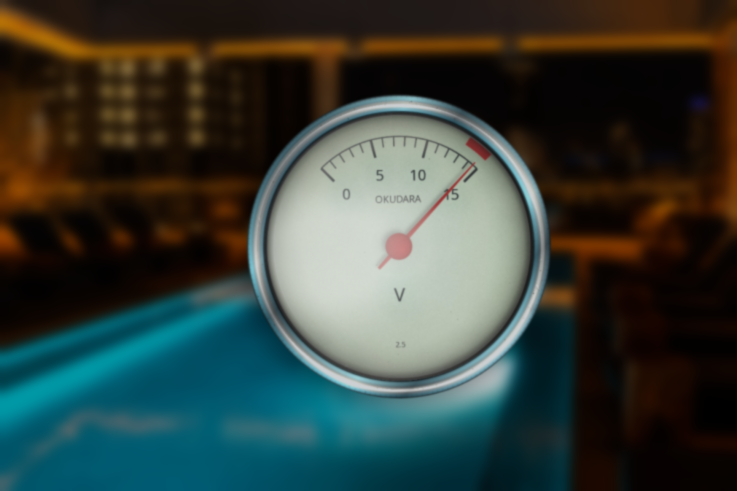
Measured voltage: 14.5 V
